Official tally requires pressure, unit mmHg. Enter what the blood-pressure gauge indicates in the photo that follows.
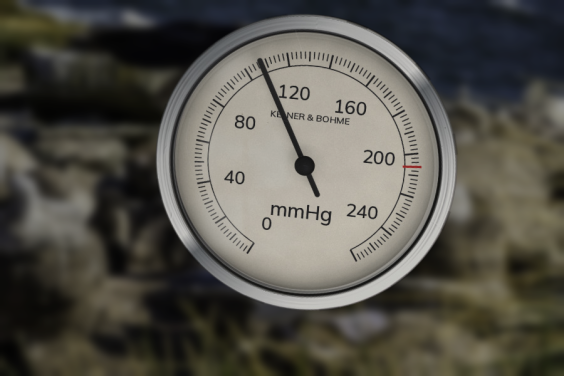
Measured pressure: 108 mmHg
